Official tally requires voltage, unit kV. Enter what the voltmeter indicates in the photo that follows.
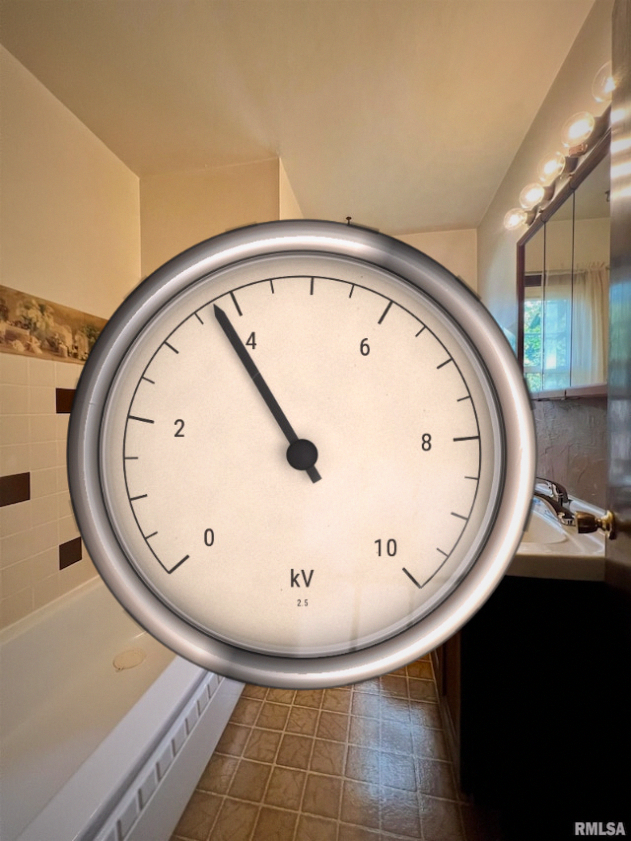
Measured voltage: 3.75 kV
